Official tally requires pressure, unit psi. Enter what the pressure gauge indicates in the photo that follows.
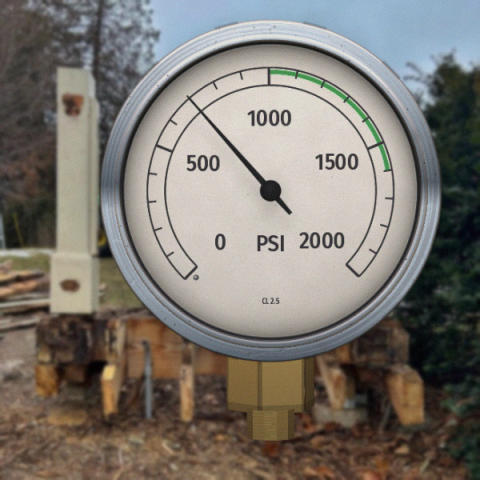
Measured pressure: 700 psi
